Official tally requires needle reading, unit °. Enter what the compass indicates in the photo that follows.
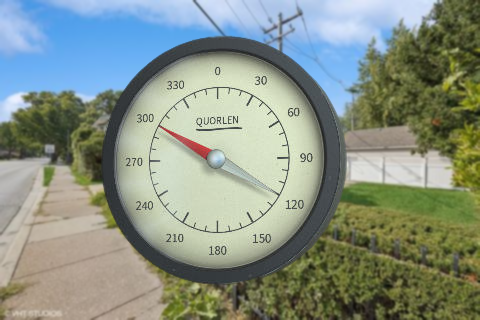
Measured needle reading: 300 °
